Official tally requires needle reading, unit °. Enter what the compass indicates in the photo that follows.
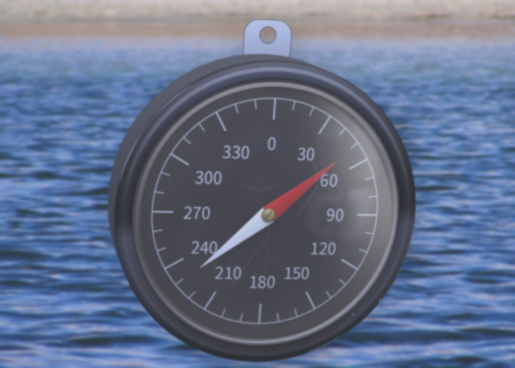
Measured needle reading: 50 °
